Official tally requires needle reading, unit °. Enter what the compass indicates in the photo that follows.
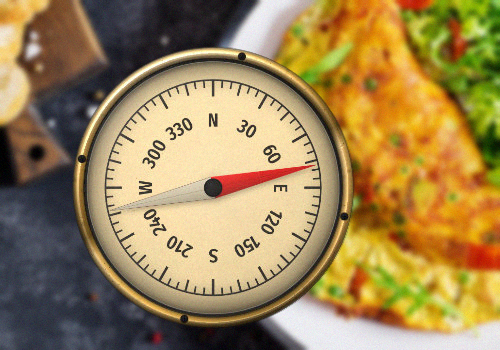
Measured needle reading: 77.5 °
